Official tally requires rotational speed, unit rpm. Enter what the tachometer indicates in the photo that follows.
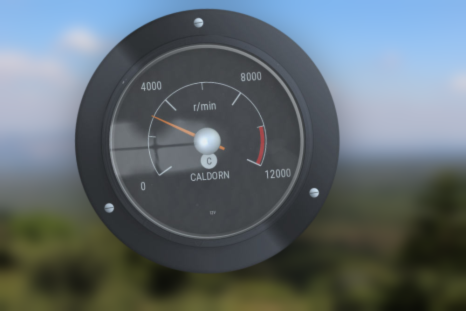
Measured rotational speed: 3000 rpm
